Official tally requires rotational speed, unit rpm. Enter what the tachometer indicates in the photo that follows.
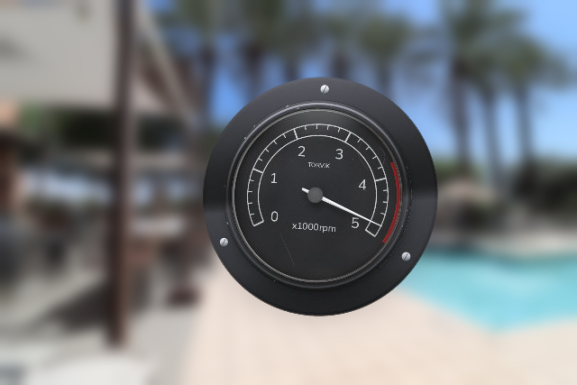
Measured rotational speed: 4800 rpm
